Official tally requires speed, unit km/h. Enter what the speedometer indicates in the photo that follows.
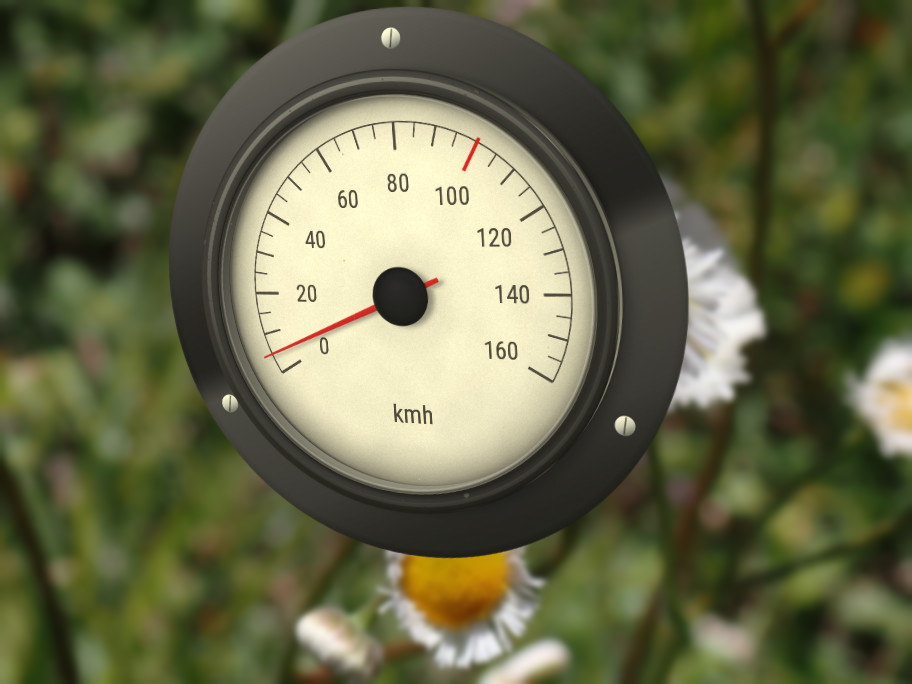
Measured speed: 5 km/h
